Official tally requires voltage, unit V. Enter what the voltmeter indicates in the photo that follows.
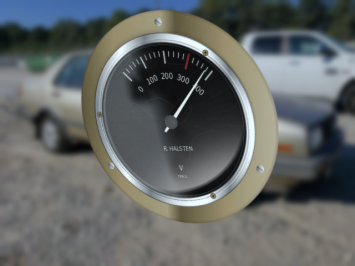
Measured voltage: 380 V
